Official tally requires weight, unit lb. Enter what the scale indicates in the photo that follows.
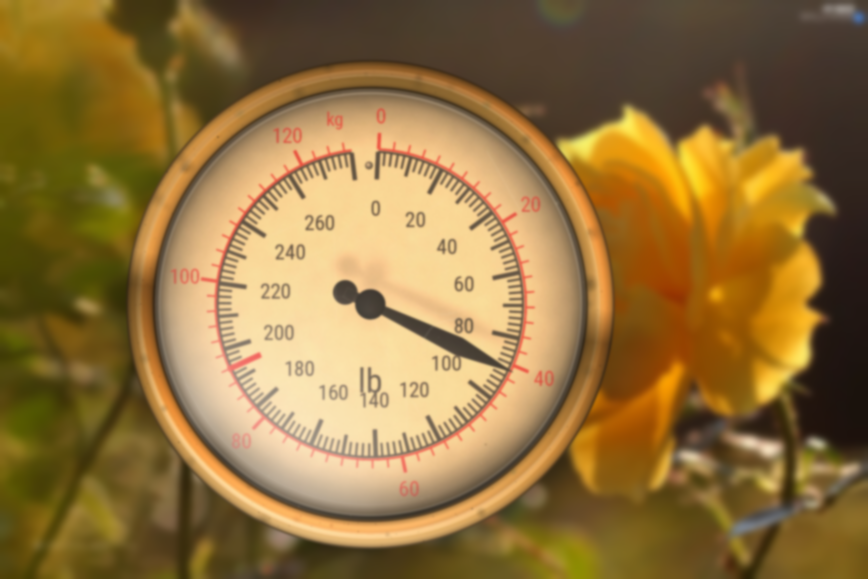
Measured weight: 90 lb
